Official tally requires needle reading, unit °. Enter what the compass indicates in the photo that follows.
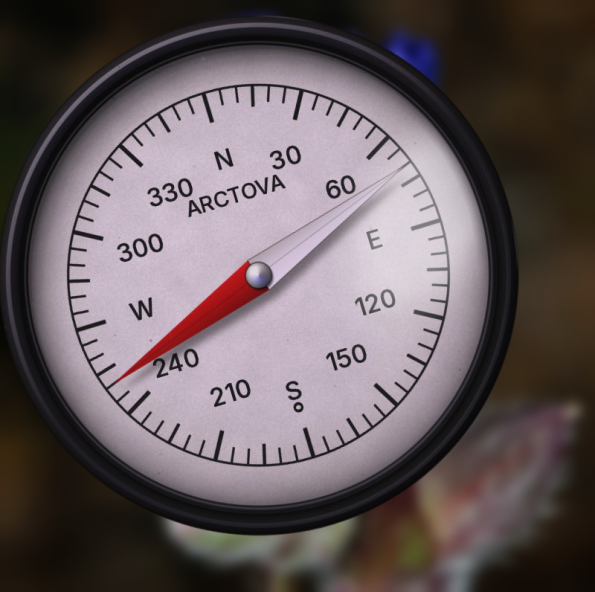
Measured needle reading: 250 °
